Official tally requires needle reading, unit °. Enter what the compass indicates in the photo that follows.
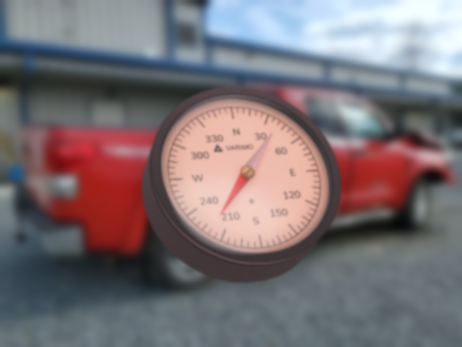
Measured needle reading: 220 °
